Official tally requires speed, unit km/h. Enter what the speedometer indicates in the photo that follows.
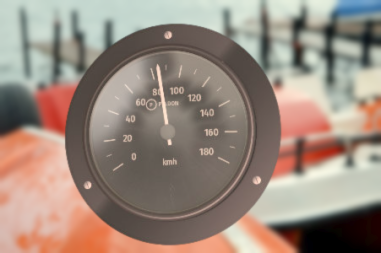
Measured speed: 85 km/h
